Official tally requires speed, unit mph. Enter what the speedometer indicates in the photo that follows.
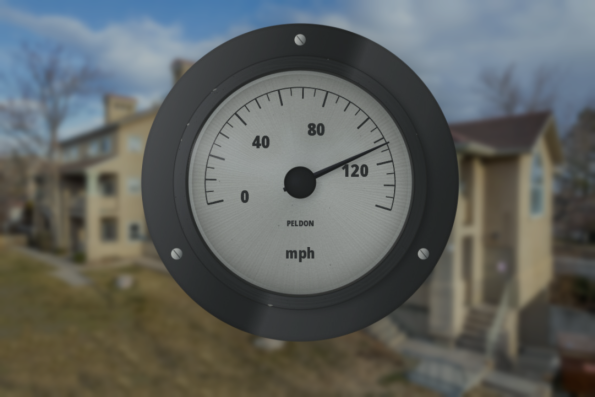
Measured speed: 112.5 mph
